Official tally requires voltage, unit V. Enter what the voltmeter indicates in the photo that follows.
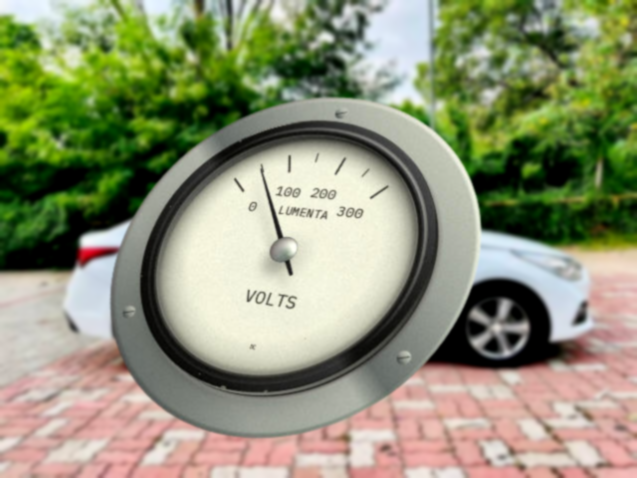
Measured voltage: 50 V
